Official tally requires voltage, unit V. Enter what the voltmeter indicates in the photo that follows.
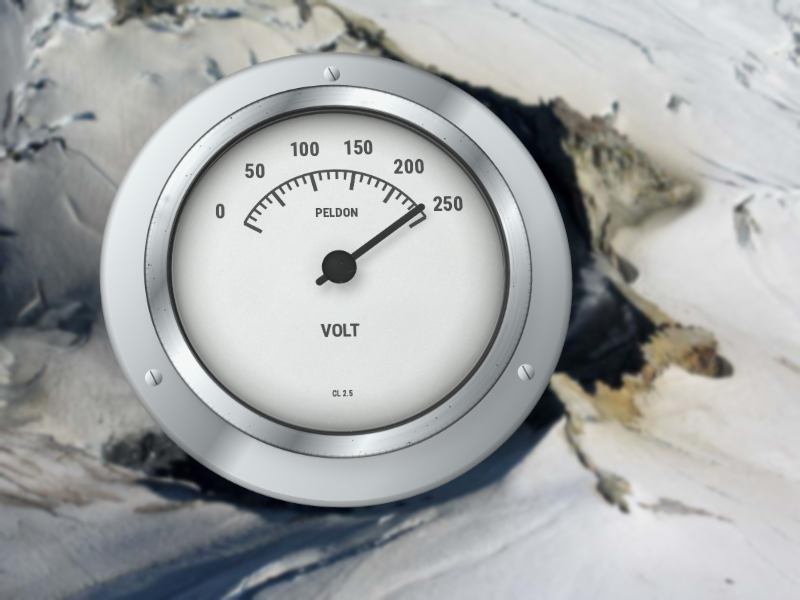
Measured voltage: 240 V
